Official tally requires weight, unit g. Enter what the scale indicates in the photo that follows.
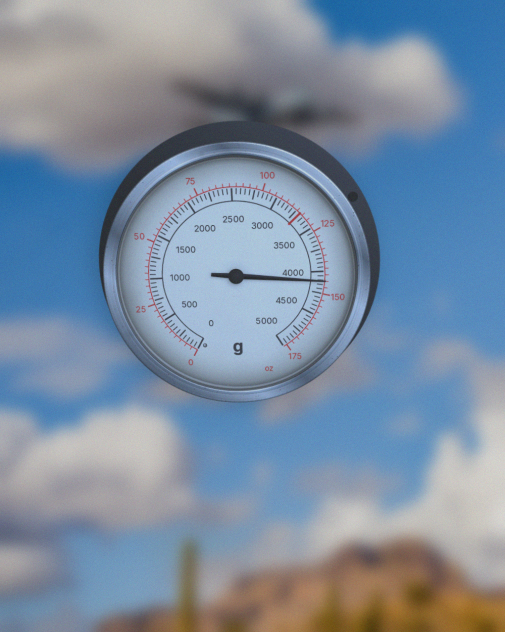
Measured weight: 4100 g
